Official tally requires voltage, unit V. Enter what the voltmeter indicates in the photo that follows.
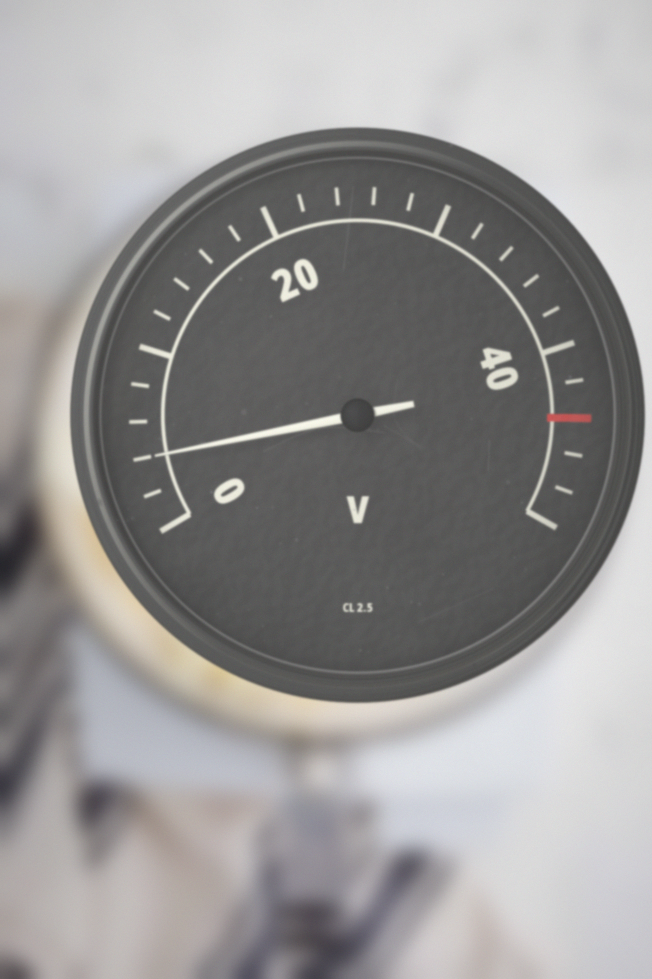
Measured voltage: 4 V
